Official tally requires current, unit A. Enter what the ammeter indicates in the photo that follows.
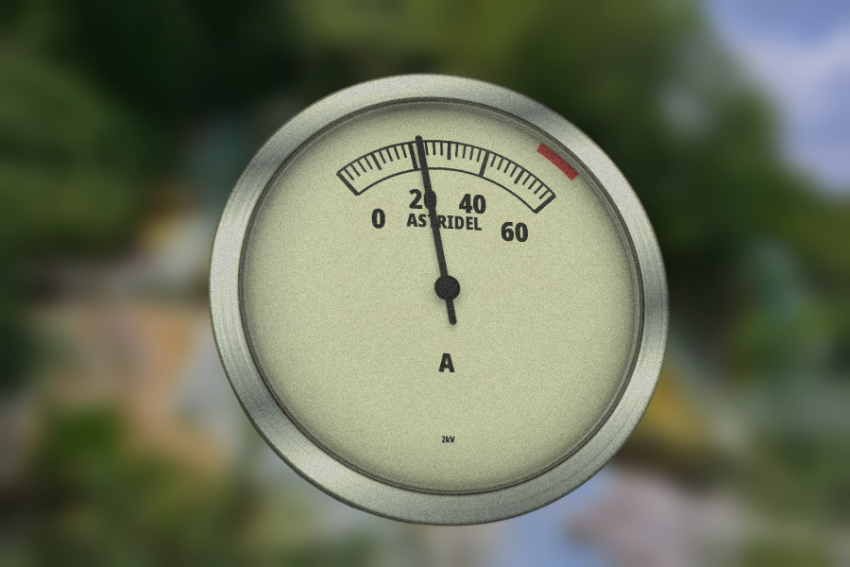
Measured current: 22 A
